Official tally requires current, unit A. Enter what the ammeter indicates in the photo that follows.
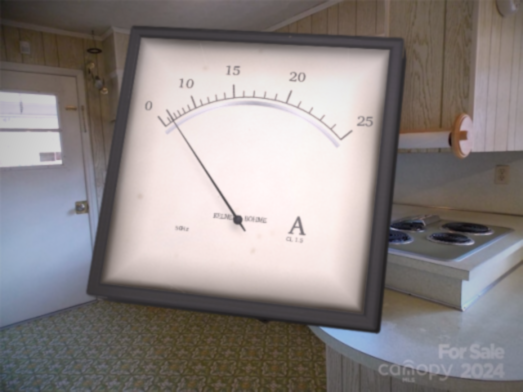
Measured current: 5 A
